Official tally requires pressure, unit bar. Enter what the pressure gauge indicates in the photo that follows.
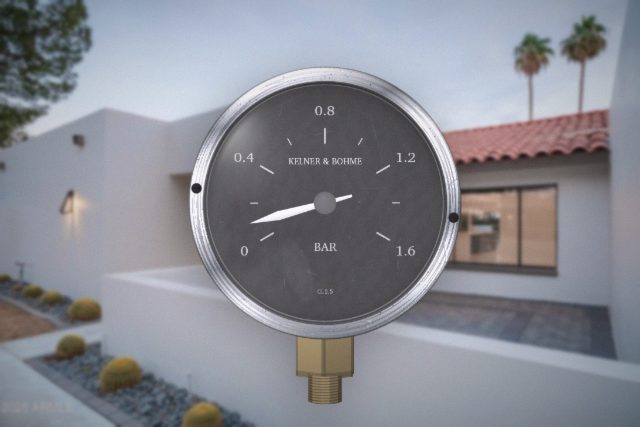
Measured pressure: 0.1 bar
